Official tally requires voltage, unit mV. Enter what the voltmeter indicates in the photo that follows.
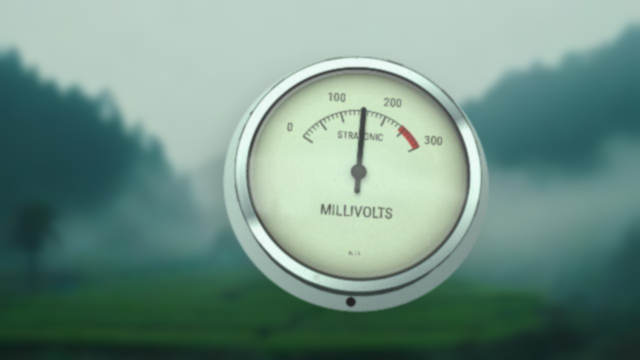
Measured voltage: 150 mV
